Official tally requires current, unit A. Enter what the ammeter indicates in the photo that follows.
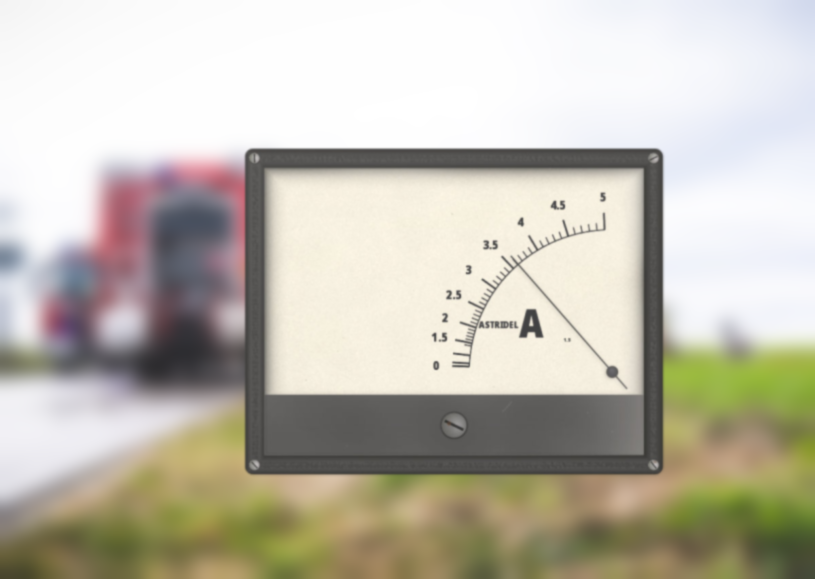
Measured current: 3.6 A
